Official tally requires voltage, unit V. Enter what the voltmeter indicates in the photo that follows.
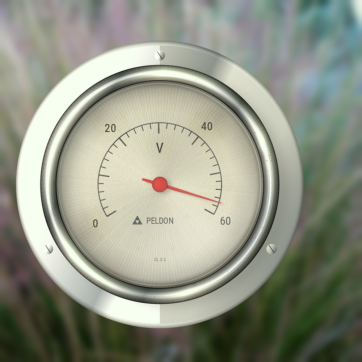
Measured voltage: 57 V
